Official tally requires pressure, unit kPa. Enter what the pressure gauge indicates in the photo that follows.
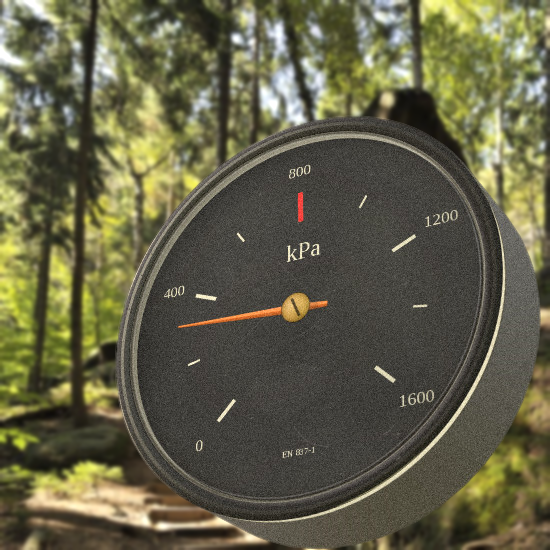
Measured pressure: 300 kPa
